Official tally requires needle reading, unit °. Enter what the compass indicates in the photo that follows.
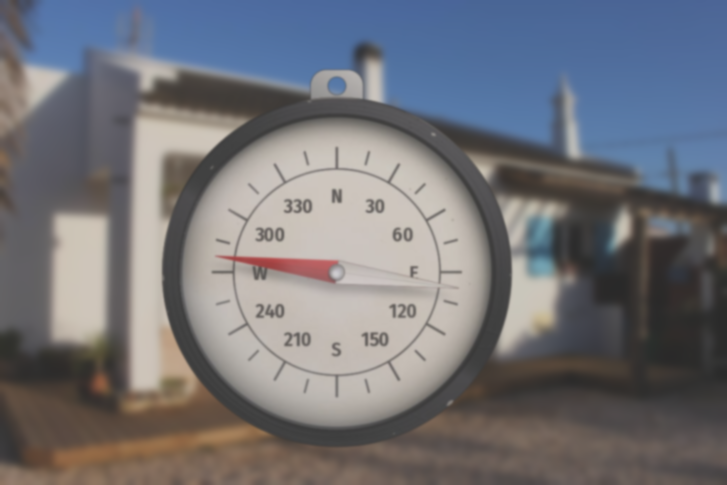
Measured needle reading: 277.5 °
